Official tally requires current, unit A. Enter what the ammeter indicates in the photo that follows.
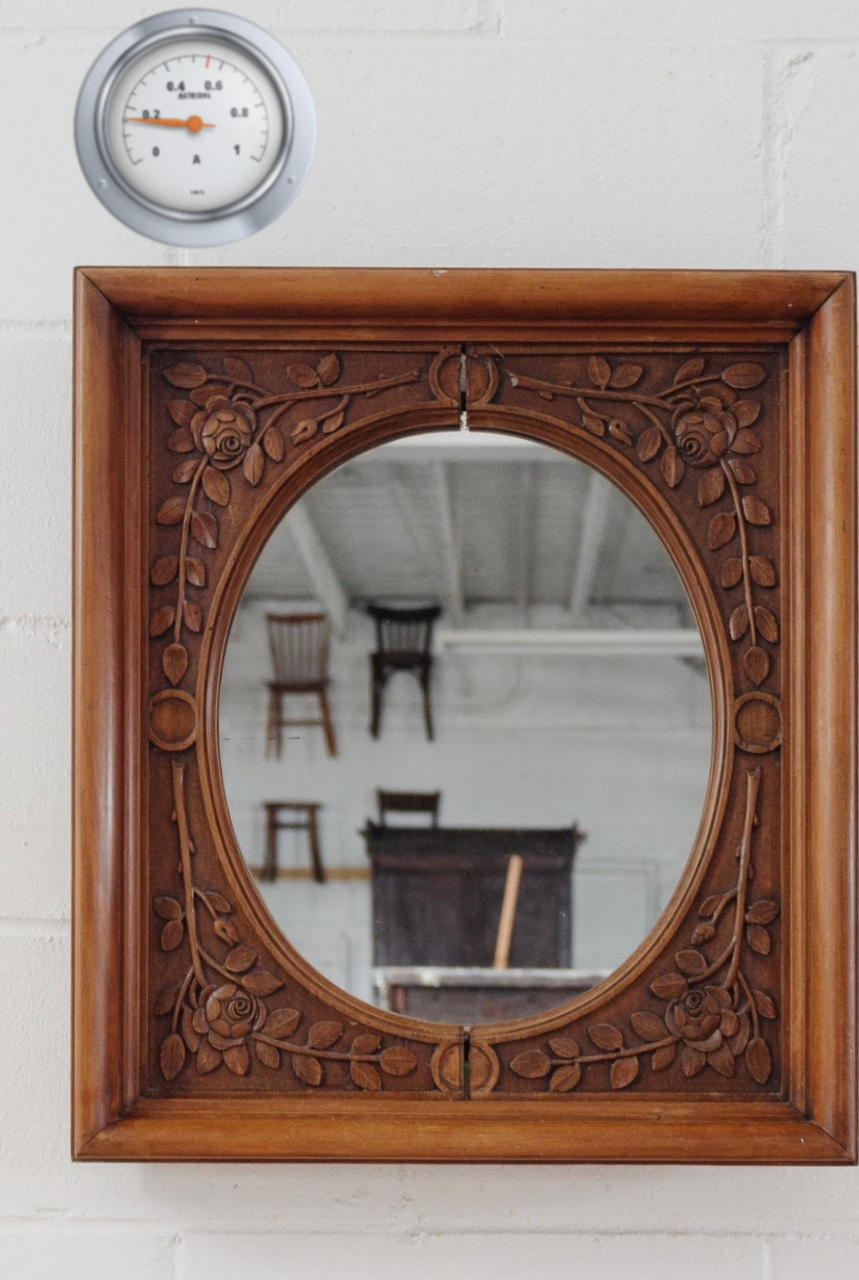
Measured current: 0.15 A
